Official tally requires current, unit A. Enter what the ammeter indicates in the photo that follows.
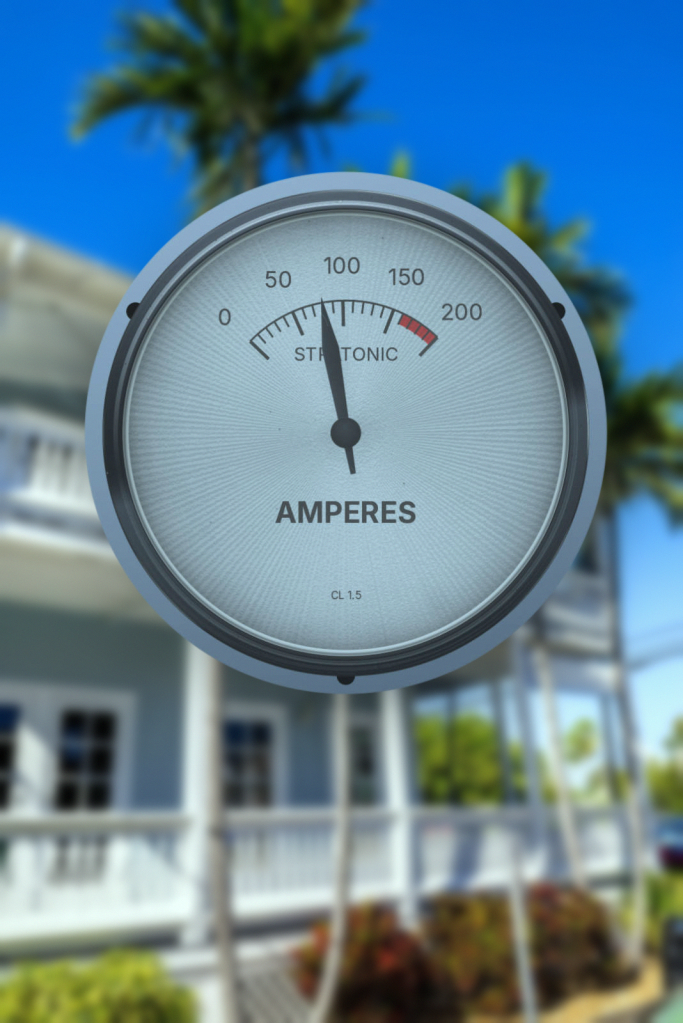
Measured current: 80 A
